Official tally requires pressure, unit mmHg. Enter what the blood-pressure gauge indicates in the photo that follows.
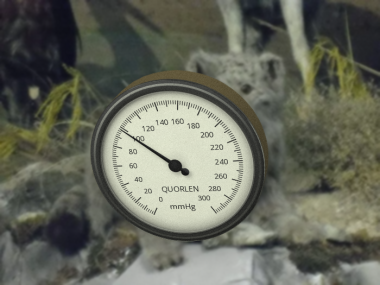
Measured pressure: 100 mmHg
